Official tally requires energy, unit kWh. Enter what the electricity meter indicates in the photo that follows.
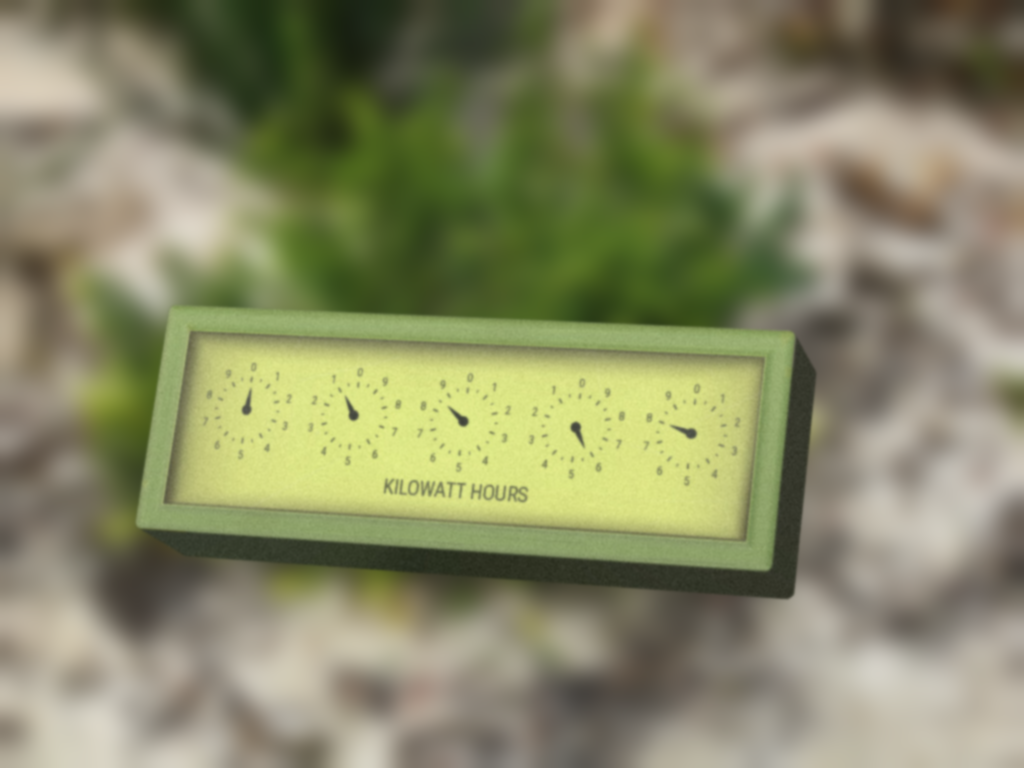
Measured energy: 858 kWh
